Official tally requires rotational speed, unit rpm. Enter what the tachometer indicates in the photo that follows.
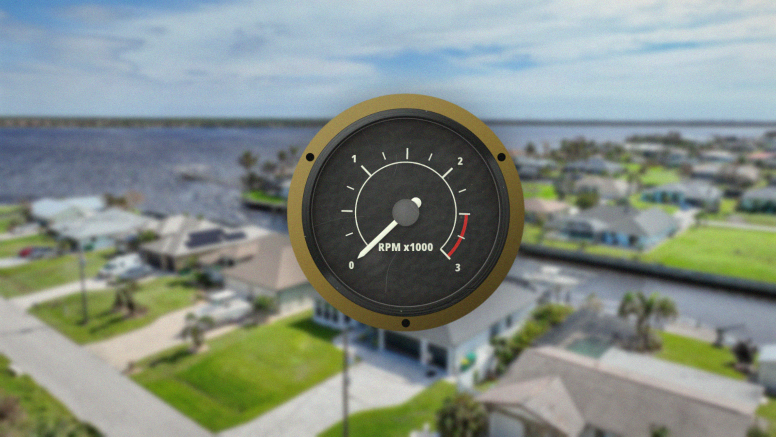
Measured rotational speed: 0 rpm
